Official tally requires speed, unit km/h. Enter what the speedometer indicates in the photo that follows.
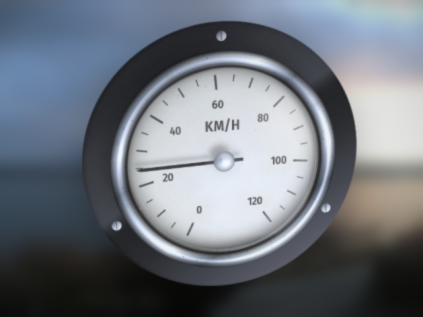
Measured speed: 25 km/h
